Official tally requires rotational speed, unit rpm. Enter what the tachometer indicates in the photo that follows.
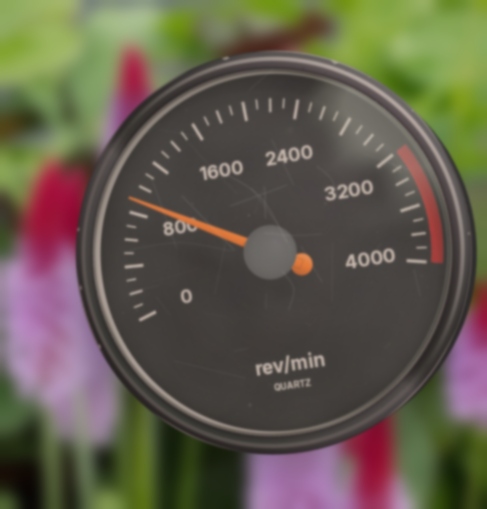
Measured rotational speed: 900 rpm
